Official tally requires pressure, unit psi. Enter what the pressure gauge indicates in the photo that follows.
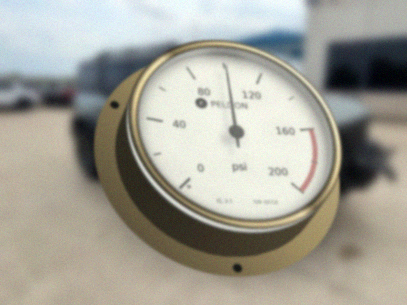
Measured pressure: 100 psi
